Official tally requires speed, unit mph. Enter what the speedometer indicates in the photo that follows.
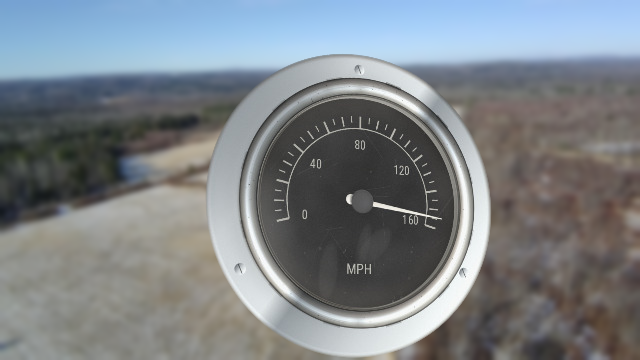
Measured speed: 155 mph
